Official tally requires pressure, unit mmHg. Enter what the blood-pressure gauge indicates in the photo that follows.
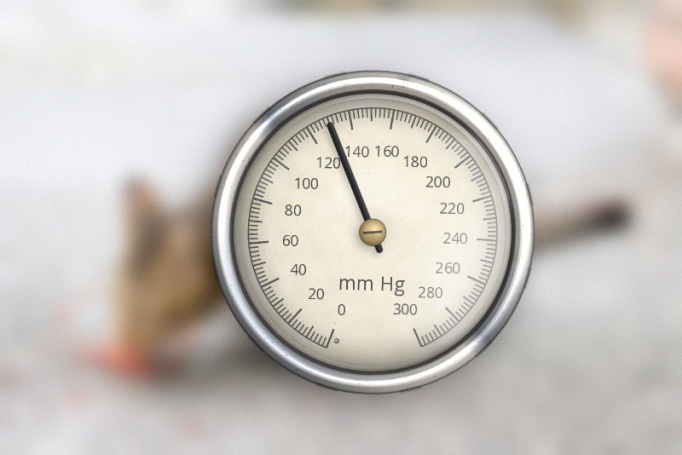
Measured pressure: 130 mmHg
